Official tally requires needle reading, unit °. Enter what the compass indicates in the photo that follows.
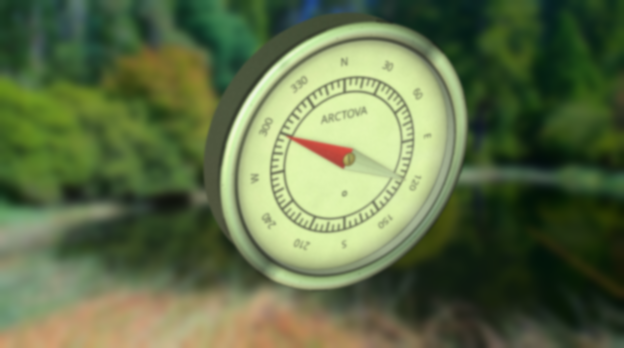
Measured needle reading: 300 °
